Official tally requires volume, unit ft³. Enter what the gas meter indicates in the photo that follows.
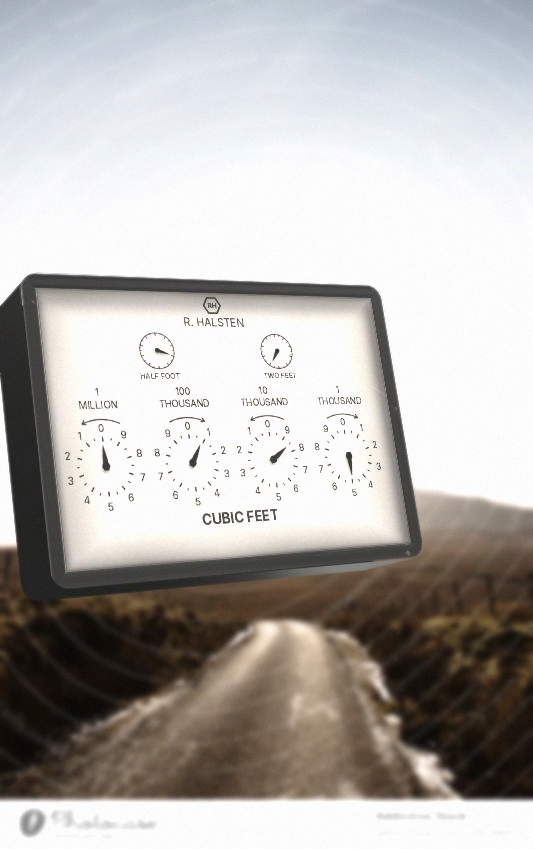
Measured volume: 8500 ft³
